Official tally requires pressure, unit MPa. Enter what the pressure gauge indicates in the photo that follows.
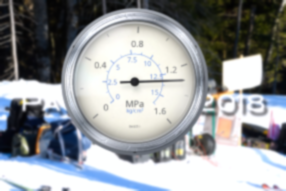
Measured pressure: 1.3 MPa
